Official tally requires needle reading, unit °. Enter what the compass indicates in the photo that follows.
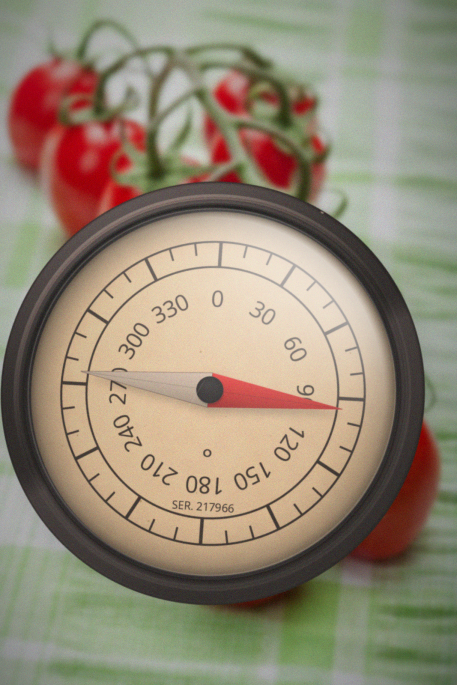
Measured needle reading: 95 °
